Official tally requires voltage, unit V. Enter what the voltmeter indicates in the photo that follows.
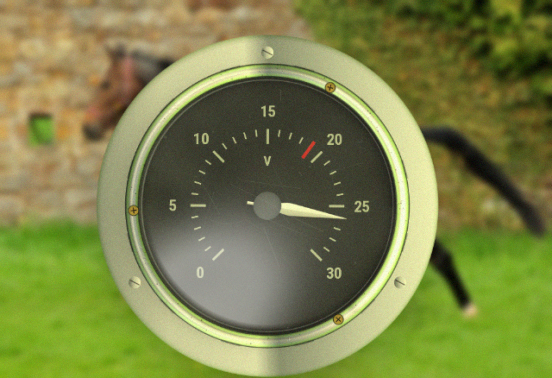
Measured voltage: 26 V
